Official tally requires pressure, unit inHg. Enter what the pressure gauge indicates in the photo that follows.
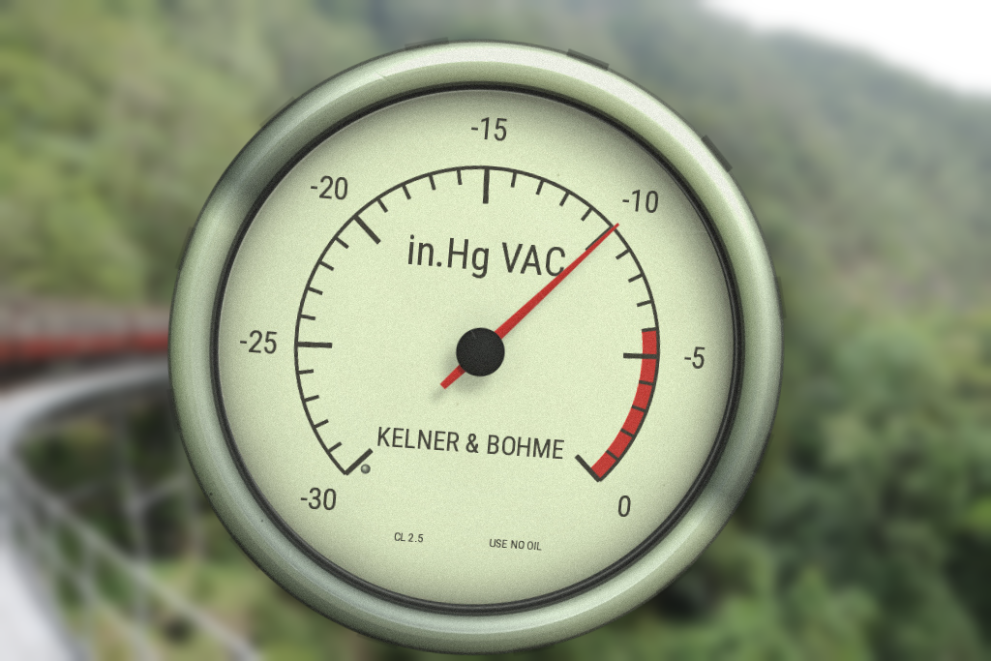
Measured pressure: -10 inHg
